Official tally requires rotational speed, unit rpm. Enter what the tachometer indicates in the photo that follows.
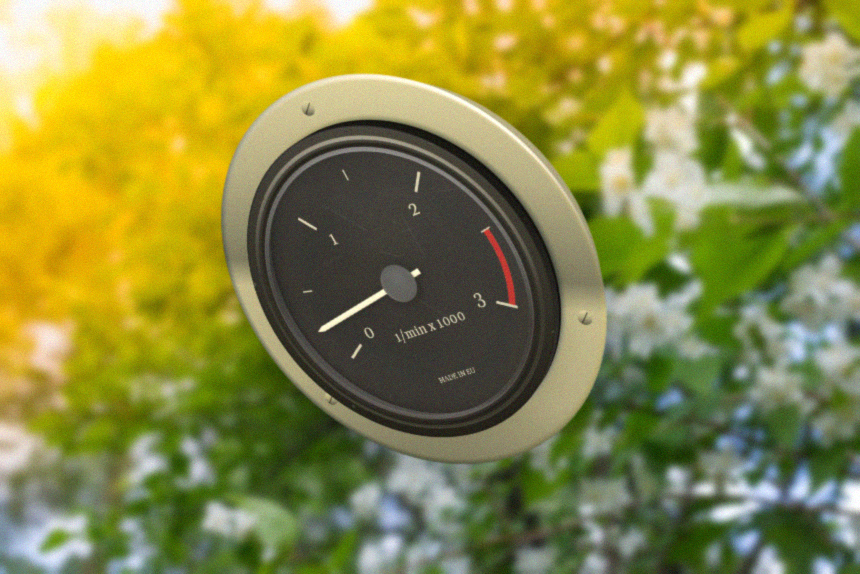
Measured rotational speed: 250 rpm
